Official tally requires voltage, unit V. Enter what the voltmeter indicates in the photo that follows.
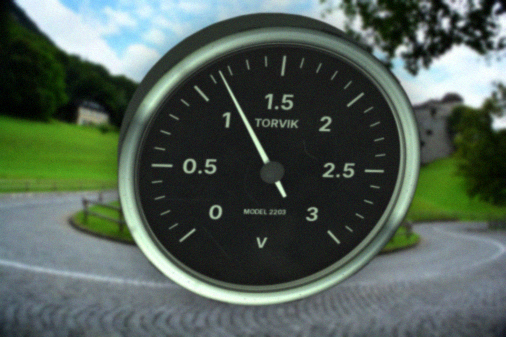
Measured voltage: 1.15 V
